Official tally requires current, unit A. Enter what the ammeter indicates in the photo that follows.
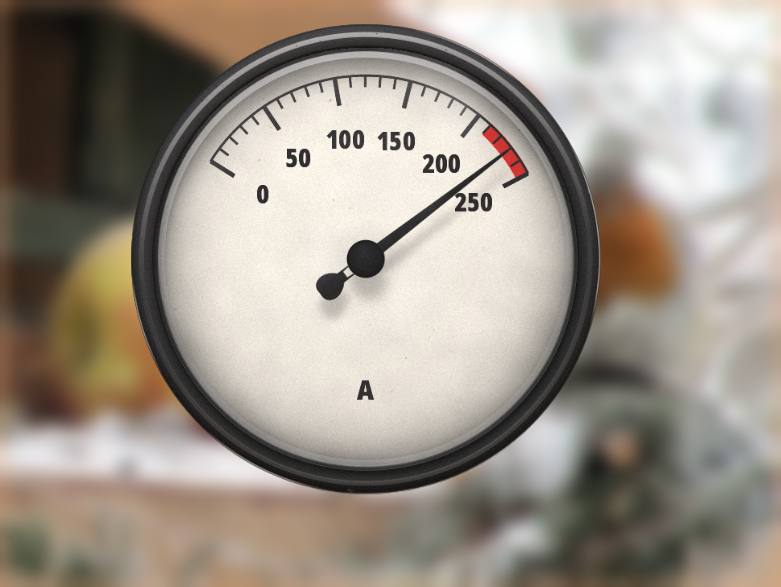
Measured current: 230 A
